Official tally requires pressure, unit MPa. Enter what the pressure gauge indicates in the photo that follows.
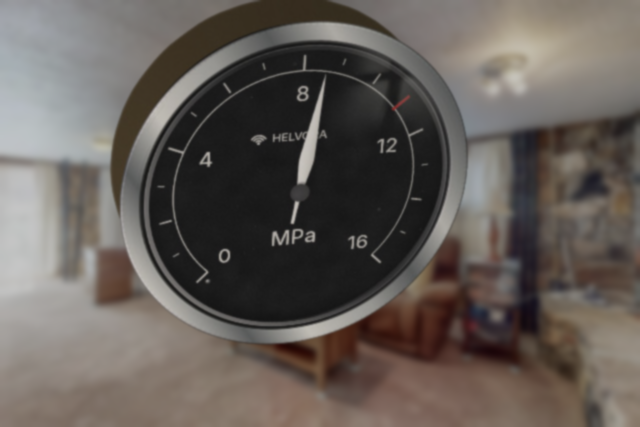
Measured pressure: 8.5 MPa
